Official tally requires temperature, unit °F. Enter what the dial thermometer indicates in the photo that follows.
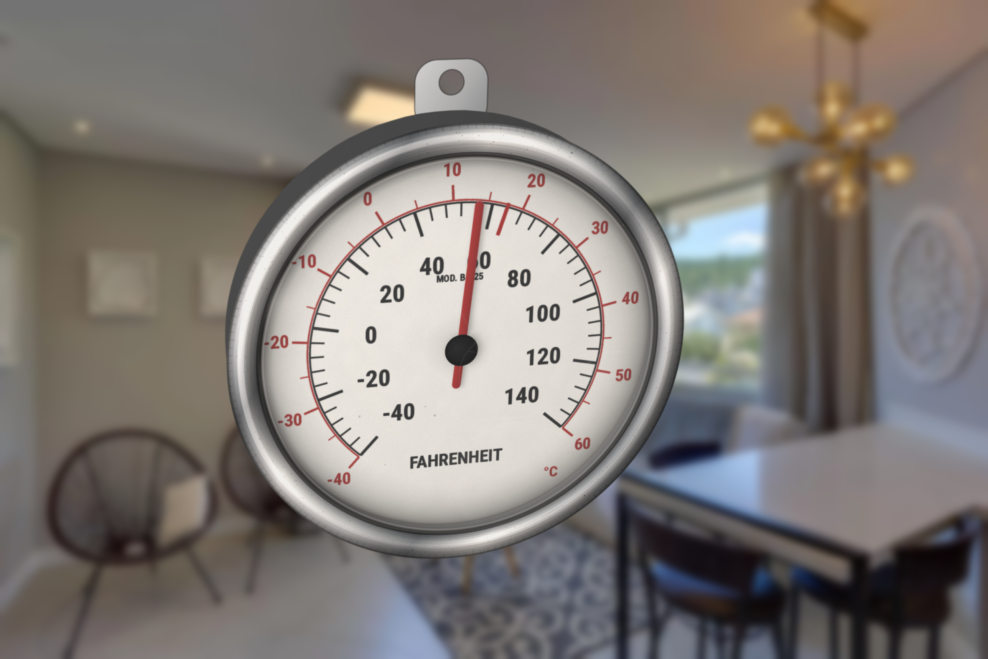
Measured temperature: 56 °F
